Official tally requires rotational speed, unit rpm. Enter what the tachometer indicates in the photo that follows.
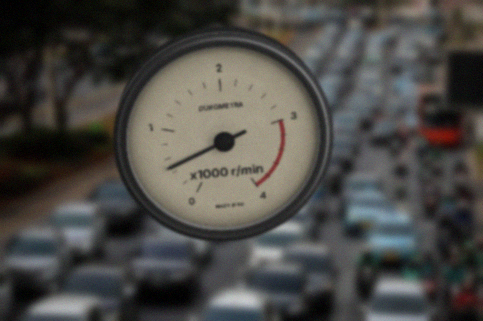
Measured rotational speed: 500 rpm
